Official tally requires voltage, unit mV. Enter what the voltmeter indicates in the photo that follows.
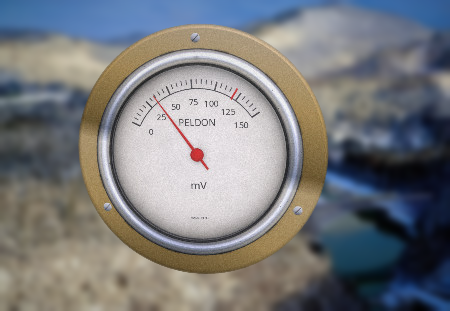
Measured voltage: 35 mV
